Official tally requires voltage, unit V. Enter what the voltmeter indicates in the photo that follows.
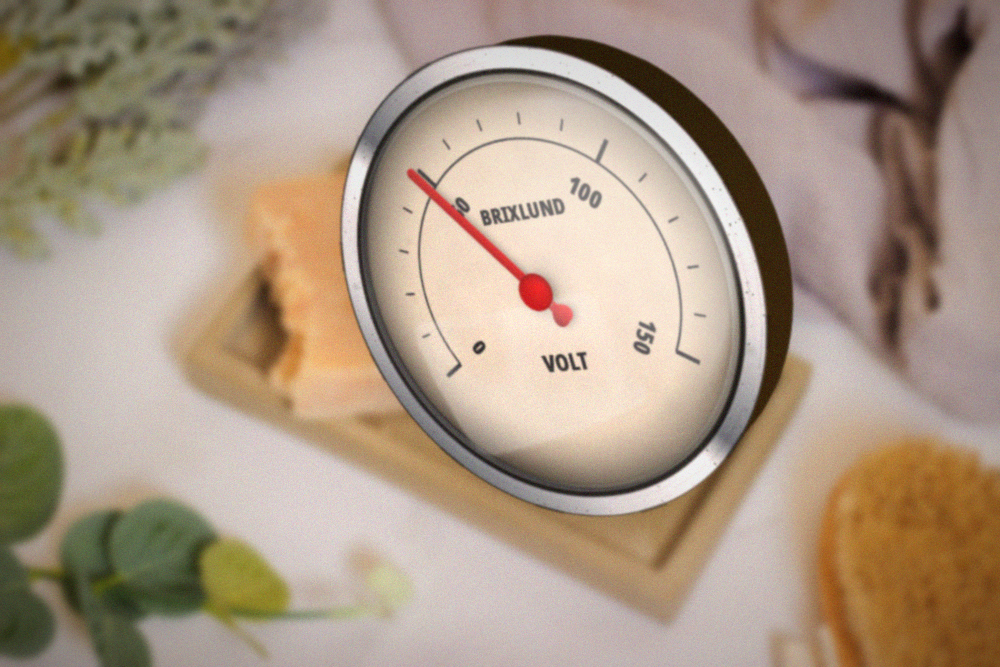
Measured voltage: 50 V
